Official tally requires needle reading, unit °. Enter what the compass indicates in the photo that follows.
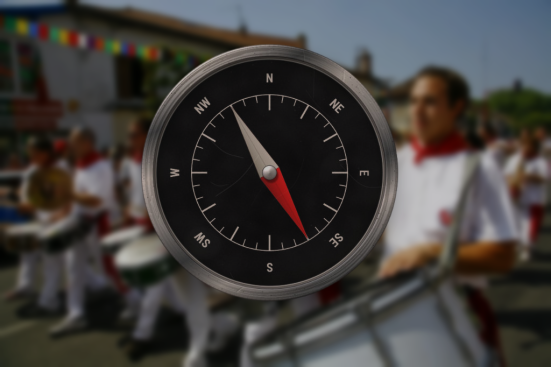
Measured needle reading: 150 °
